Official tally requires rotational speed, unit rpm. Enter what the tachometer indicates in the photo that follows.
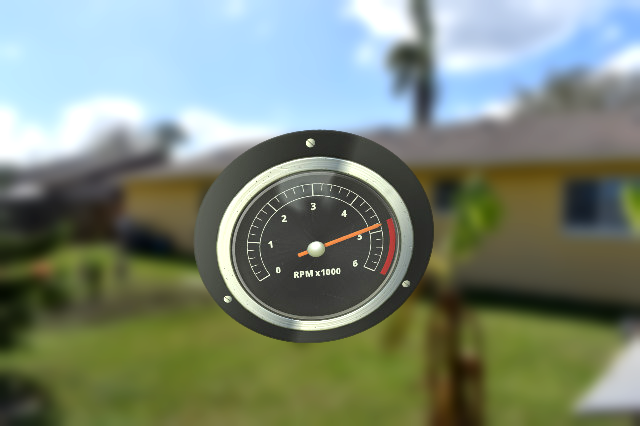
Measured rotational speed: 4800 rpm
